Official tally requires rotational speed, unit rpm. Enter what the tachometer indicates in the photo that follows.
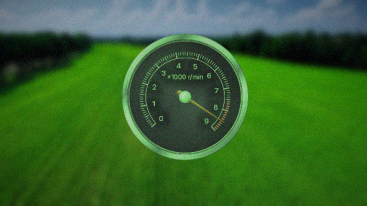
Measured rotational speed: 8500 rpm
